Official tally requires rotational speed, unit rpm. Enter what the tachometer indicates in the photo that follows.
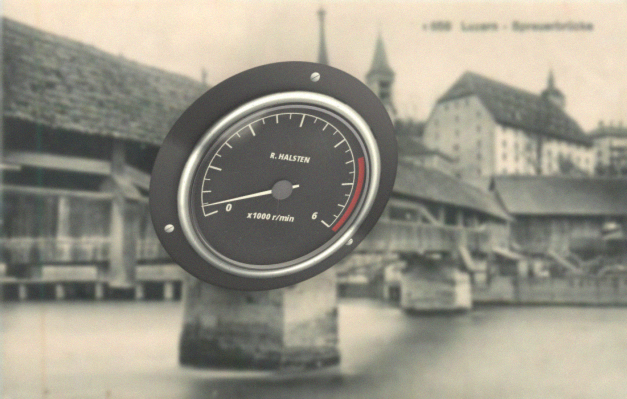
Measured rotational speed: 250 rpm
